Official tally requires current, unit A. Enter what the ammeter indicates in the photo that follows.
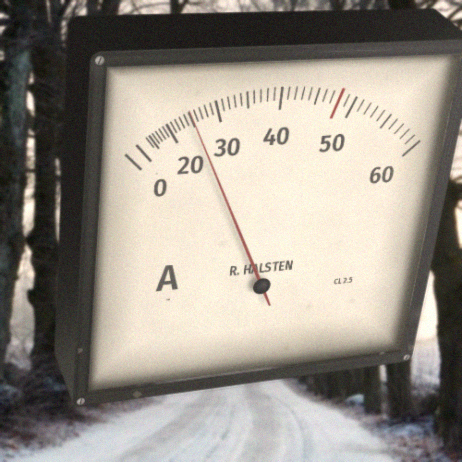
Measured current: 25 A
